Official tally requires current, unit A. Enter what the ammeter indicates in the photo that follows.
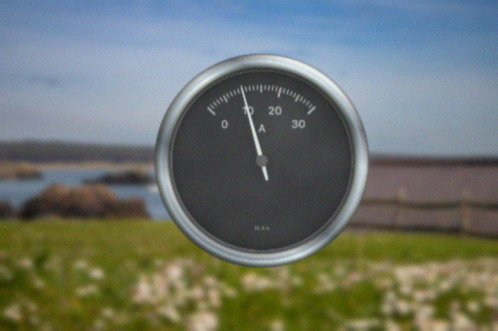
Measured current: 10 A
